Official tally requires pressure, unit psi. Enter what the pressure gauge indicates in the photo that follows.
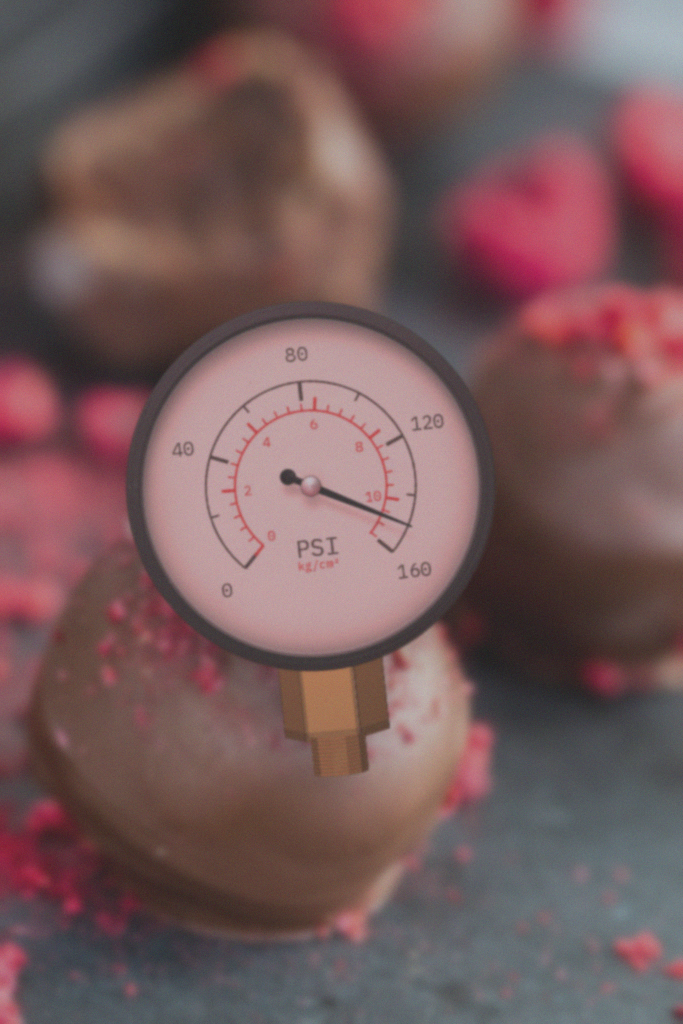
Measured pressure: 150 psi
